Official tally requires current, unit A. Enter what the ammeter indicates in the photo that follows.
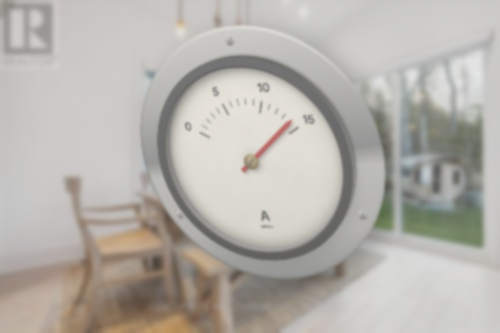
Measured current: 14 A
